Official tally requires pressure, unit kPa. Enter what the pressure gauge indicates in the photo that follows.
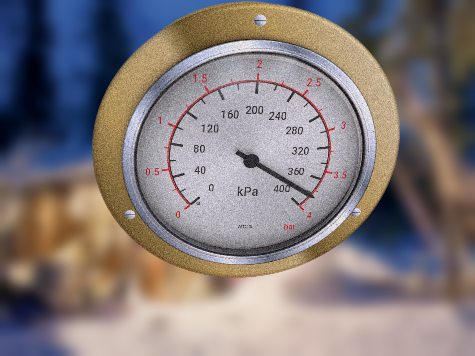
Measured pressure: 380 kPa
